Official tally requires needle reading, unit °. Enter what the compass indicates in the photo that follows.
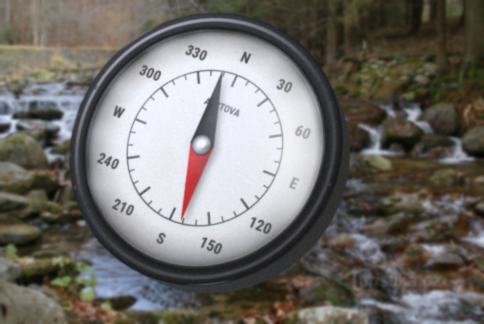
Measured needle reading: 170 °
